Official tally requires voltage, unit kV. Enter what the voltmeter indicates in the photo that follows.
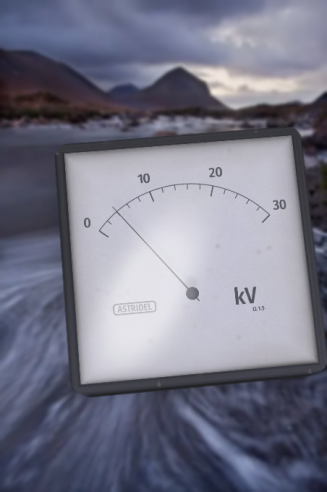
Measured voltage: 4 kV
